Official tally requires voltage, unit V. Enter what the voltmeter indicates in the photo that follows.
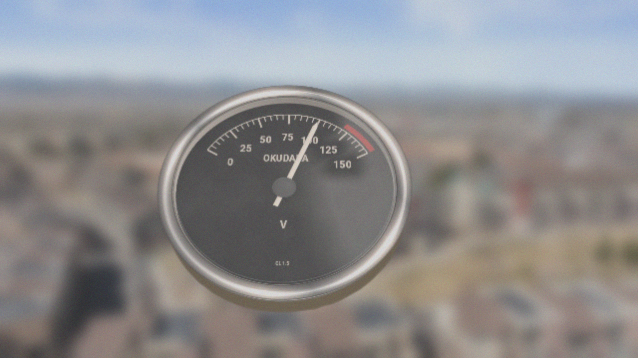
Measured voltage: 100 V
